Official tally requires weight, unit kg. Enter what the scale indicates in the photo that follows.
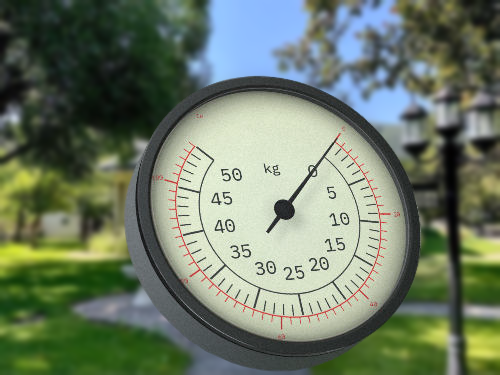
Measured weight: 0 kg
